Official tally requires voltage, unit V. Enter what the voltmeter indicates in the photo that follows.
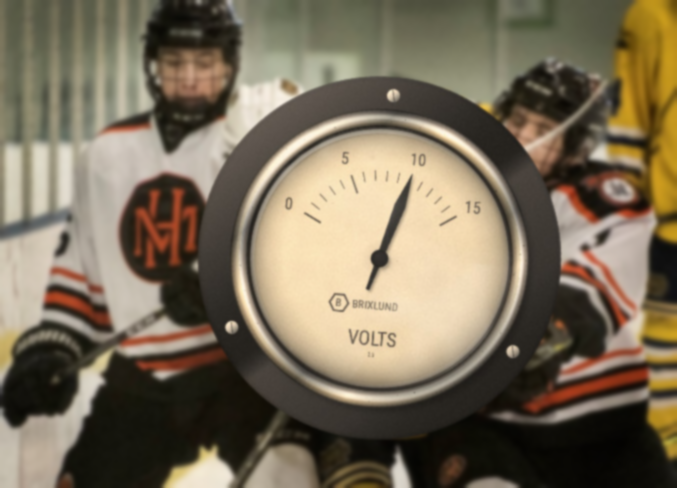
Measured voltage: 10 V
